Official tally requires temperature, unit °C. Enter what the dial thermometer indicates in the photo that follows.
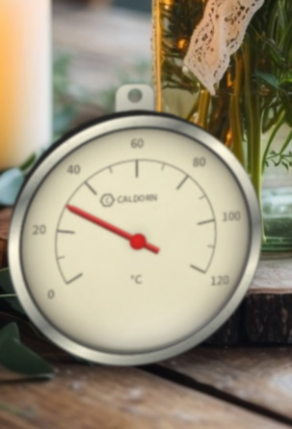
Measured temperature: 30 °C
